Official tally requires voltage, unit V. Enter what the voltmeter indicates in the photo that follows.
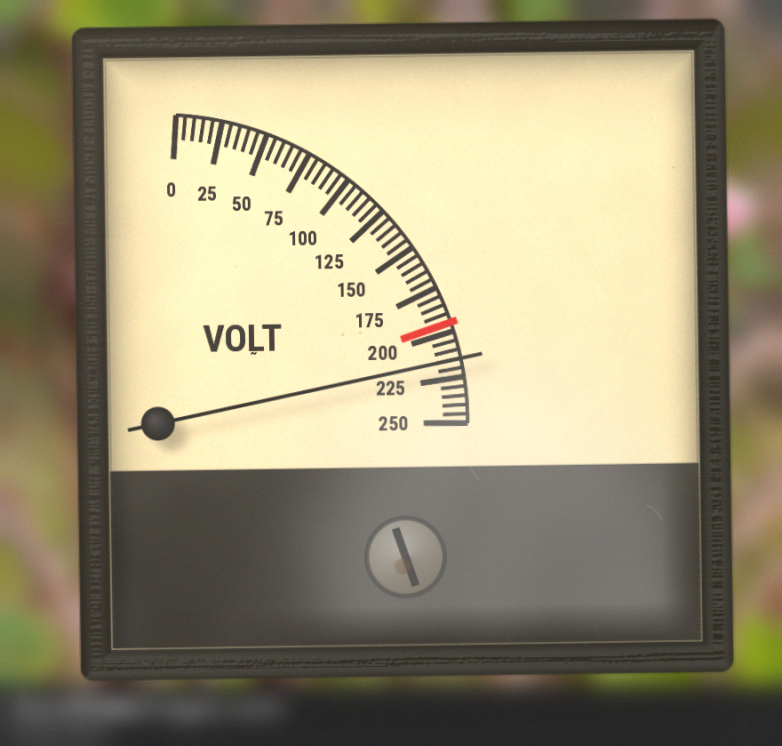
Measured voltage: 215 V
